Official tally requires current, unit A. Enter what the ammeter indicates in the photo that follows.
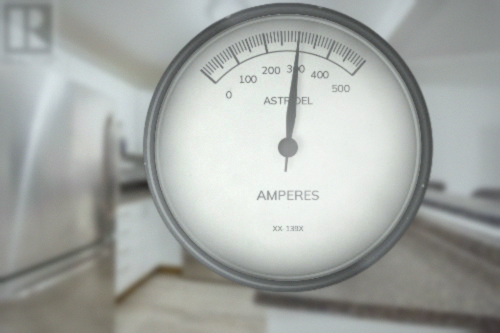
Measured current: 300 A
